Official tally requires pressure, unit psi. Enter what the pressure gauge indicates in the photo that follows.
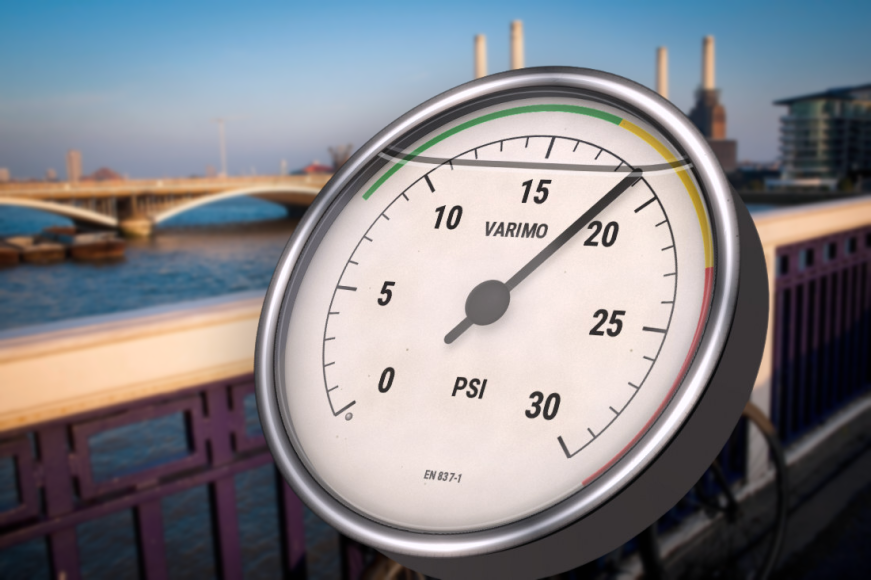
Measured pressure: 19 psi
